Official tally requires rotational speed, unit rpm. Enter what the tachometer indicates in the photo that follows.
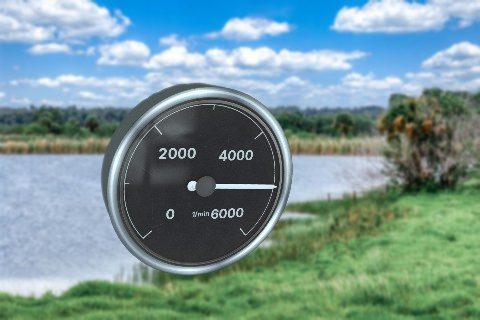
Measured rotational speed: 5000 rpm
